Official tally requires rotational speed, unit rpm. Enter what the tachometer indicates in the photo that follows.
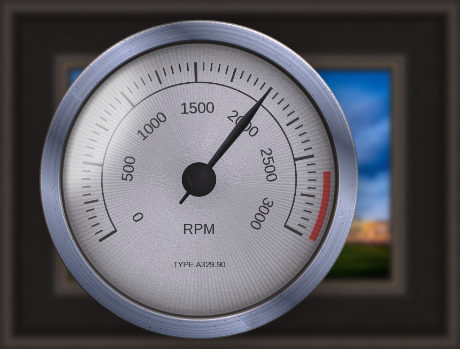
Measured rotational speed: 2000 rpm
